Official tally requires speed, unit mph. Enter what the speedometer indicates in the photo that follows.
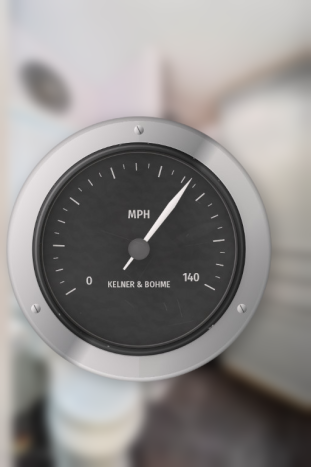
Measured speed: 92.5 mph
